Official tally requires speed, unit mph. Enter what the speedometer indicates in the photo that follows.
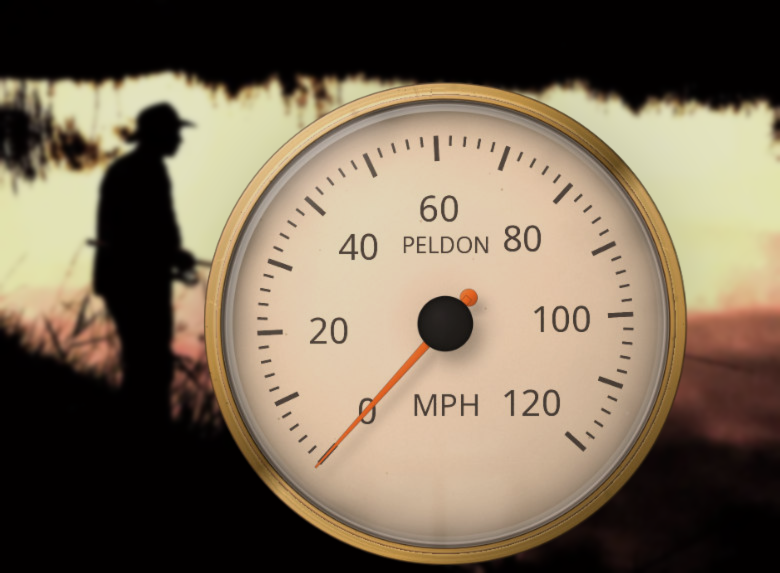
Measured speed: 0 mph
